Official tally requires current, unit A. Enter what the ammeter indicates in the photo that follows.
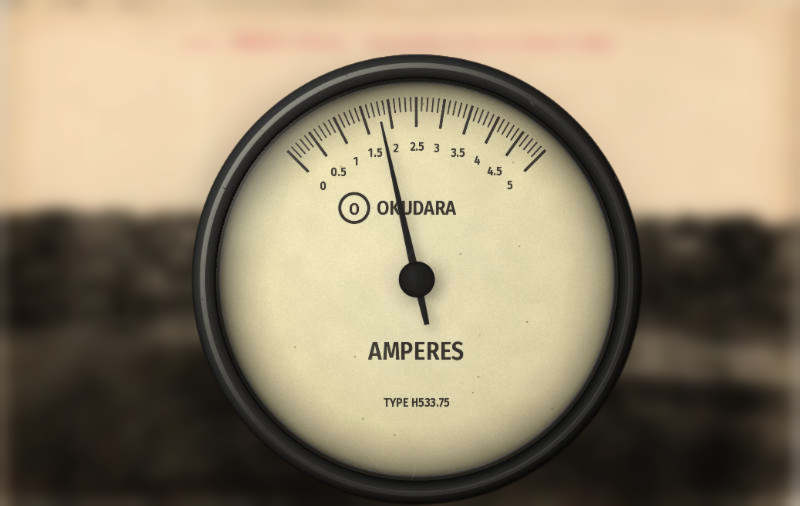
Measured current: 1.8 A
